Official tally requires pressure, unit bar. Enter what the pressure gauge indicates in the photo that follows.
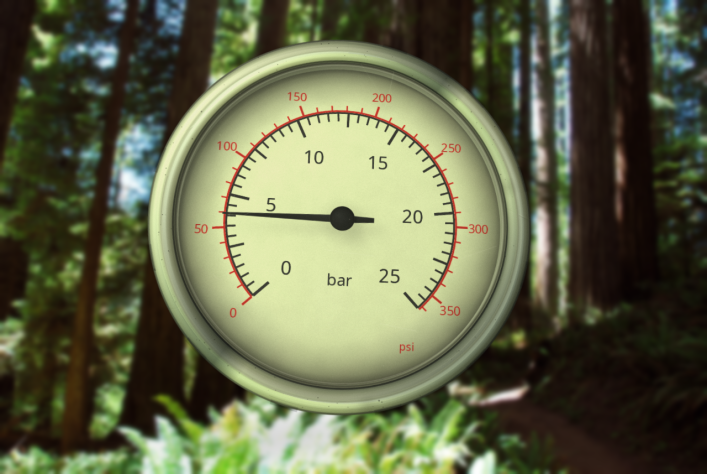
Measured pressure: 4 bar
